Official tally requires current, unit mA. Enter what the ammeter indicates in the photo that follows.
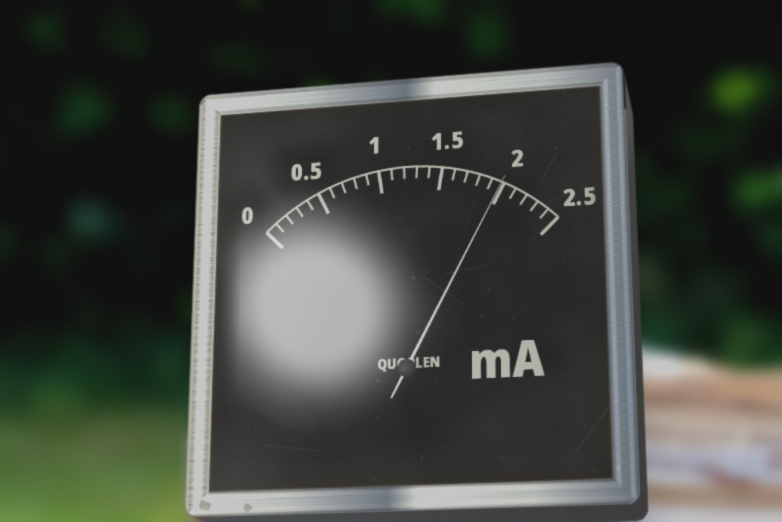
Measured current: 2 mA
